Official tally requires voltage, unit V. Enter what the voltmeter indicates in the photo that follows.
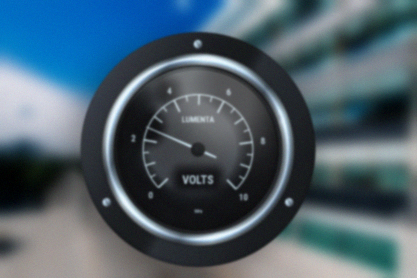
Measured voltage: 2.5 V
